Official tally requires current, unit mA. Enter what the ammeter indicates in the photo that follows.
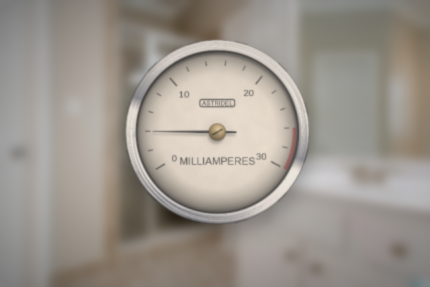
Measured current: 4 mA
